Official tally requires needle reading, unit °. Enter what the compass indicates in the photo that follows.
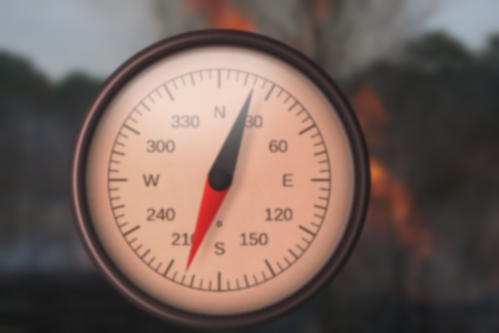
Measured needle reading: 200 °
